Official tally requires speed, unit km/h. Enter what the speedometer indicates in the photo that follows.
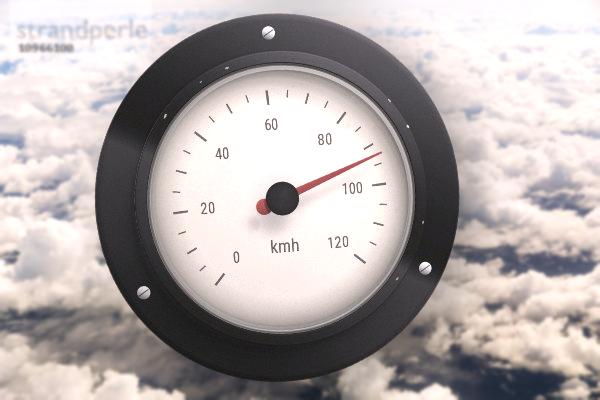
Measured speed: 92.5 km/h
